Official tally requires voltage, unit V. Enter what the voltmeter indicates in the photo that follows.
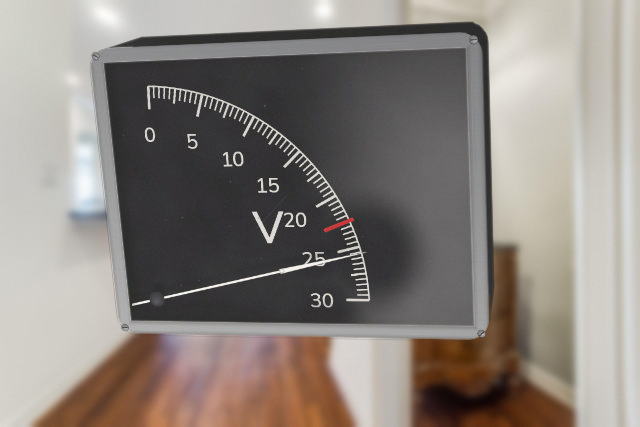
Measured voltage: 25.5 V
